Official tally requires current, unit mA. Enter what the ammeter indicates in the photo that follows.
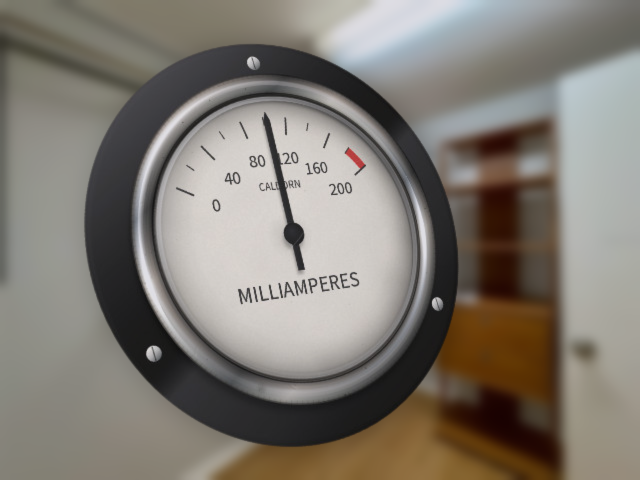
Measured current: 100 mA
